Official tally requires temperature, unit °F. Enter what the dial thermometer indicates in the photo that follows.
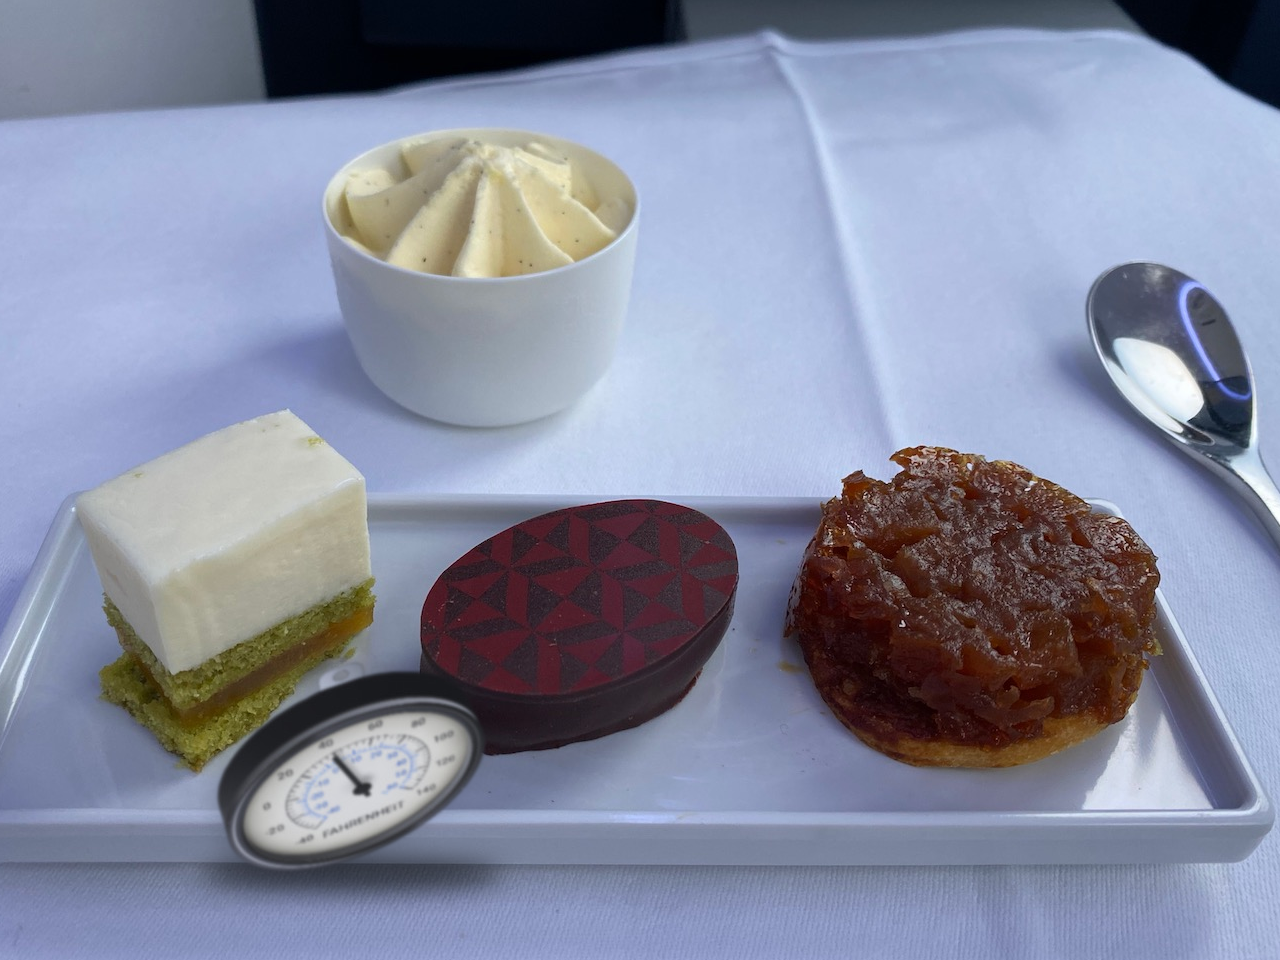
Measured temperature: 40 °F
